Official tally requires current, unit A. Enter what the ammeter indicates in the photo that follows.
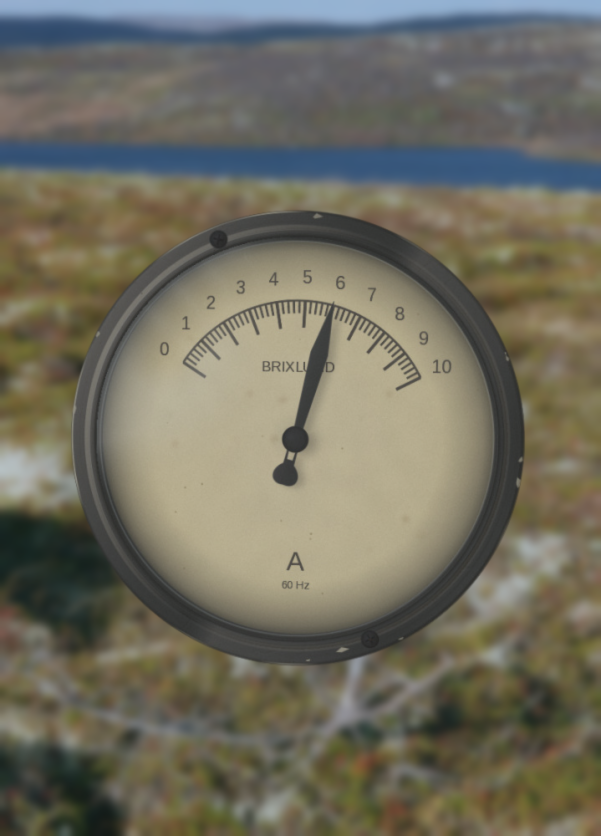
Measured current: 6 A
